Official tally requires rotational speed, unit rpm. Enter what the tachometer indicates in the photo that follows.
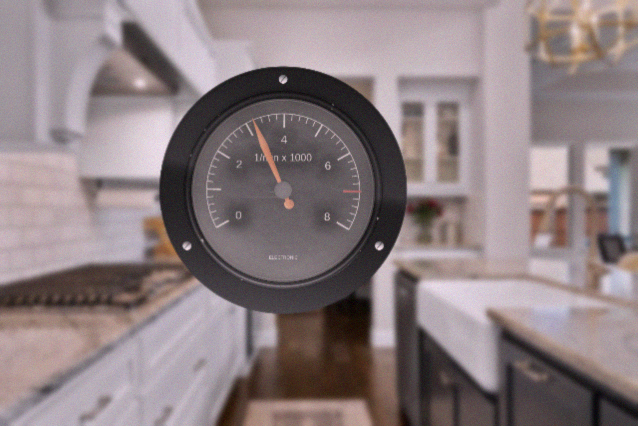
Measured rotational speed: 3200 rpm
